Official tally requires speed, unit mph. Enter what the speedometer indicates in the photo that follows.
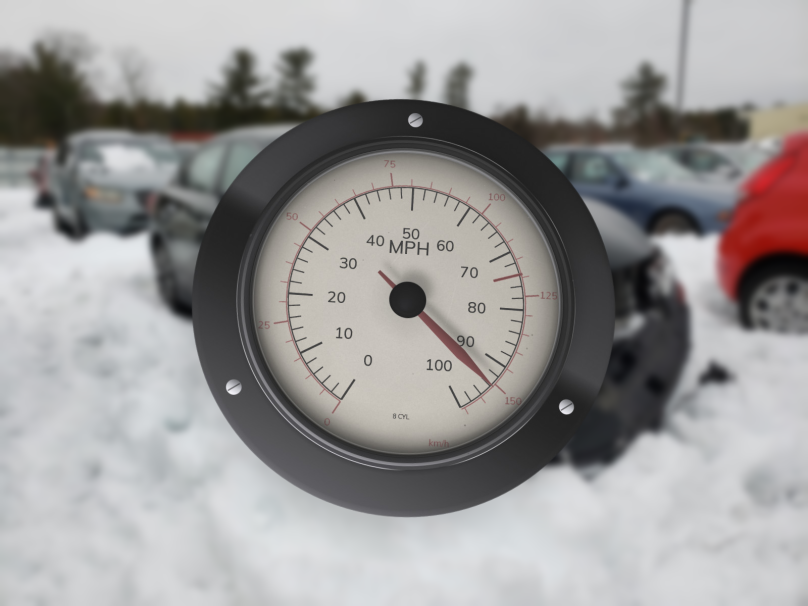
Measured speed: 94 mph
